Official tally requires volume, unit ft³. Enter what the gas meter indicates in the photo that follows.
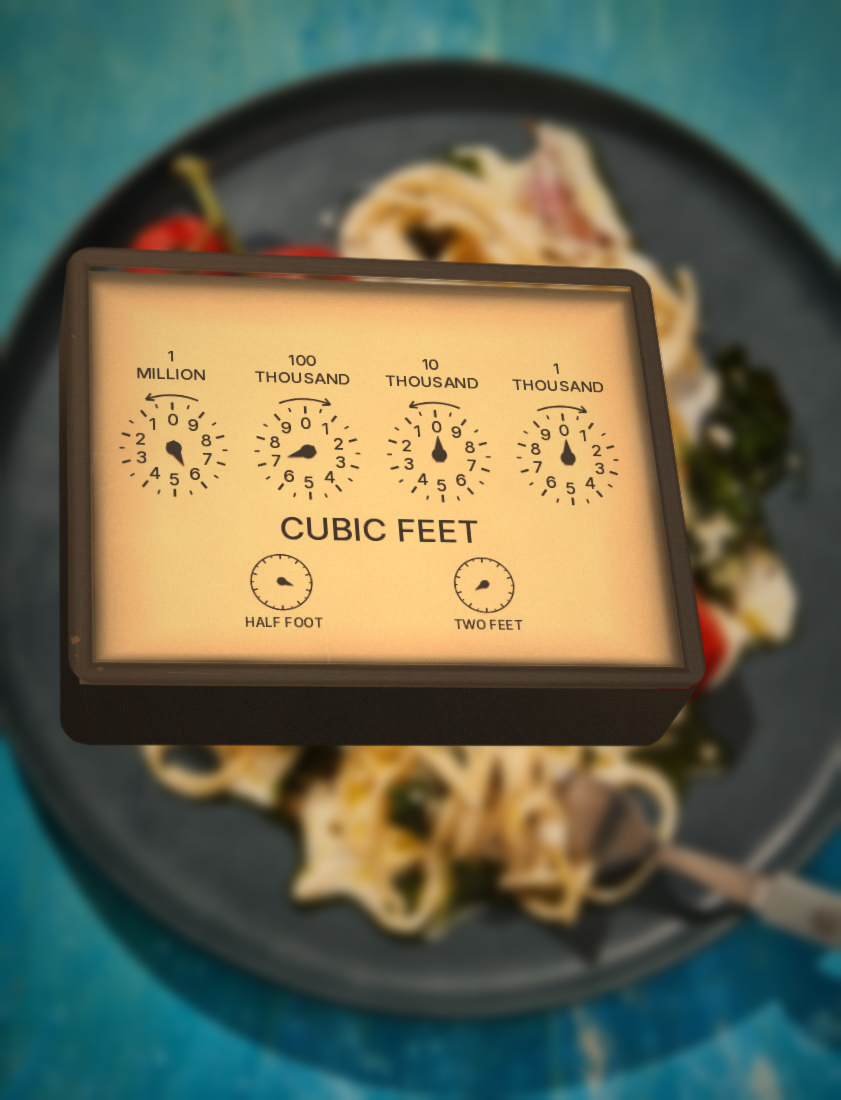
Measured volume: 570000 ft³
